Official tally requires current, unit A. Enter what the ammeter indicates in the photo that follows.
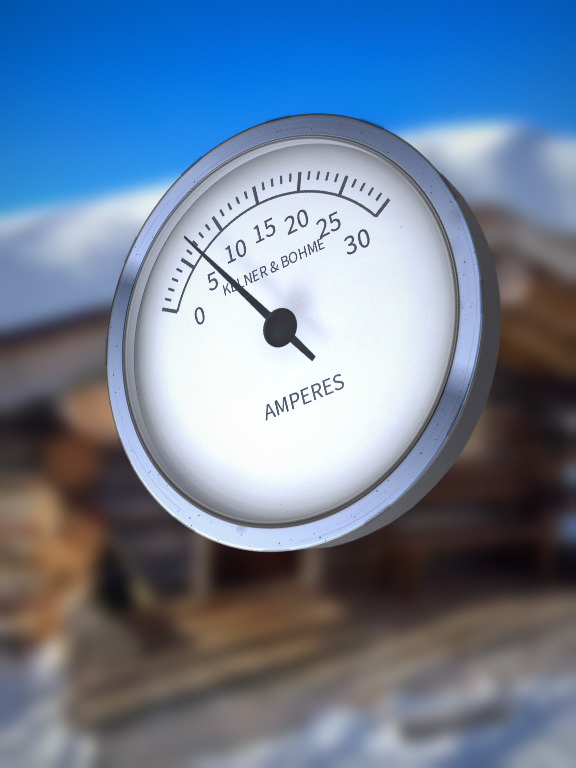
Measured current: 7 A
